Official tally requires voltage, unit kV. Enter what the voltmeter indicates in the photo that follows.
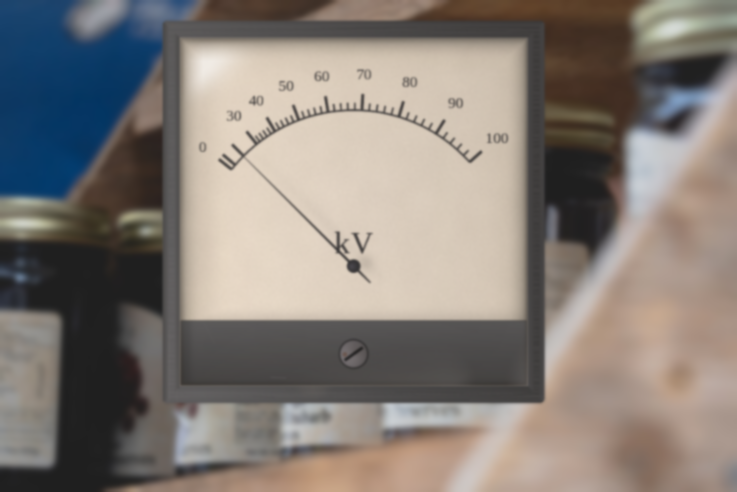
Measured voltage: 20 kV
